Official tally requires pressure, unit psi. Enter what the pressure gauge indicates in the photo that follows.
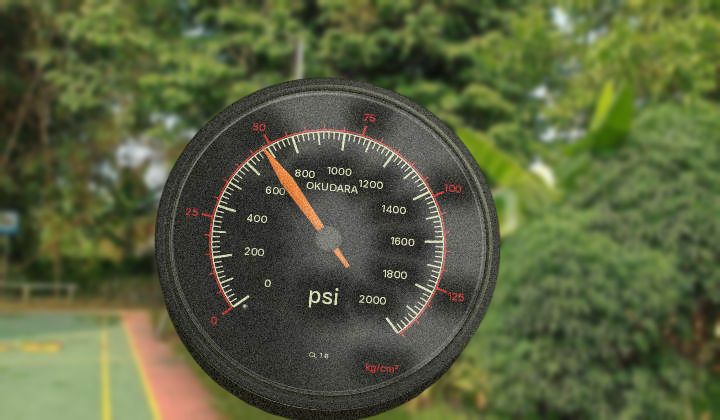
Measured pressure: 680 psi
